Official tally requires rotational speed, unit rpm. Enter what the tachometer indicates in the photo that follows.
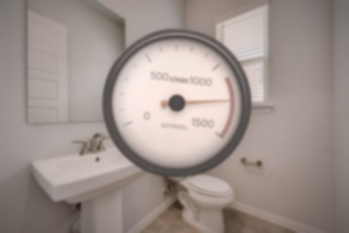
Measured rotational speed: 1250 rpm
